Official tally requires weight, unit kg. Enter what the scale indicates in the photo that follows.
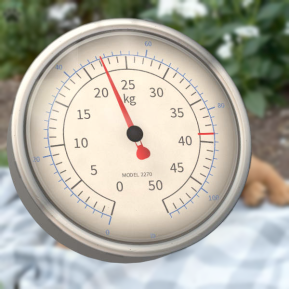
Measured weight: 22 kg
